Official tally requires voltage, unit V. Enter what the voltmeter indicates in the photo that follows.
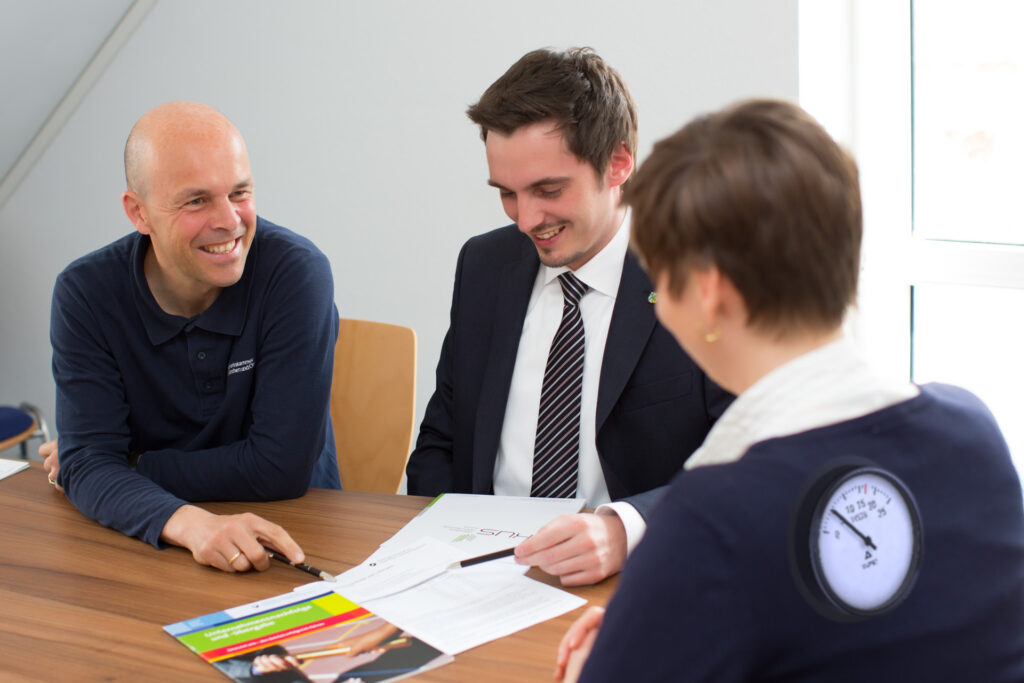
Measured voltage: 5 V
